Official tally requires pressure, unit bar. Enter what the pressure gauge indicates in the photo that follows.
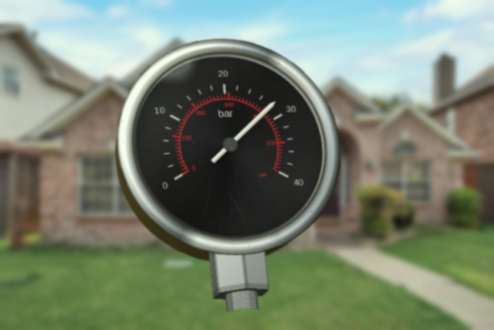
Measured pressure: 28 bar
